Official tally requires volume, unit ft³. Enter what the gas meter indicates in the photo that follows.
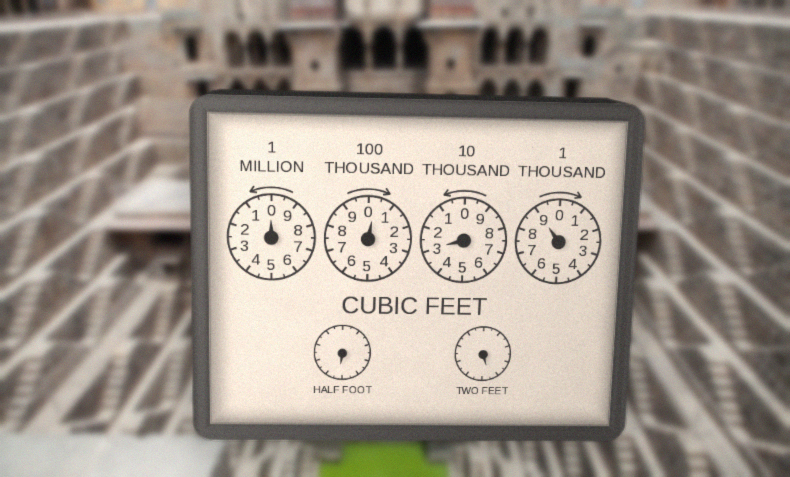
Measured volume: 2900 ft³
